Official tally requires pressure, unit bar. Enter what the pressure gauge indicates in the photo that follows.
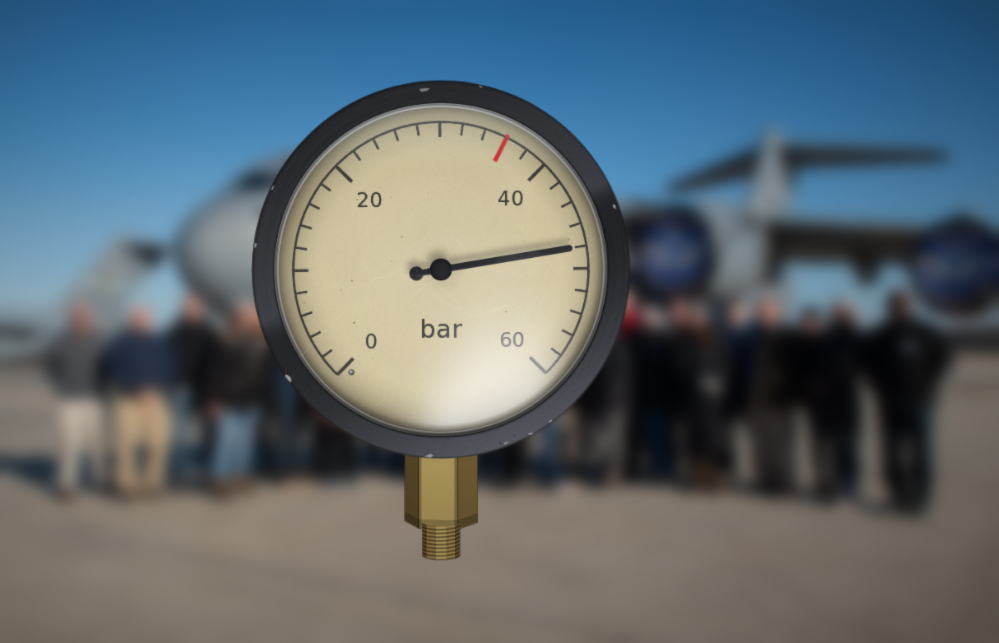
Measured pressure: 48 bar
